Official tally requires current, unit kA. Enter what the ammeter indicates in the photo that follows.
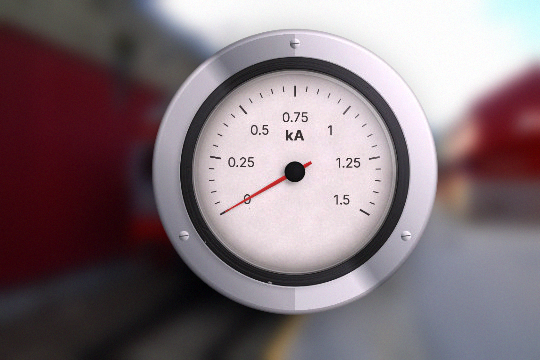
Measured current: 0 kA
